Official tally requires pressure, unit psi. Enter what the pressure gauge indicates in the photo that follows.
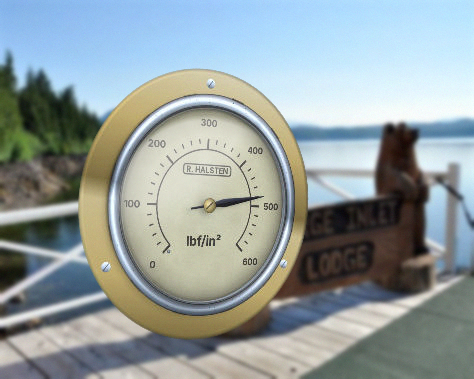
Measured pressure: 480 psi
